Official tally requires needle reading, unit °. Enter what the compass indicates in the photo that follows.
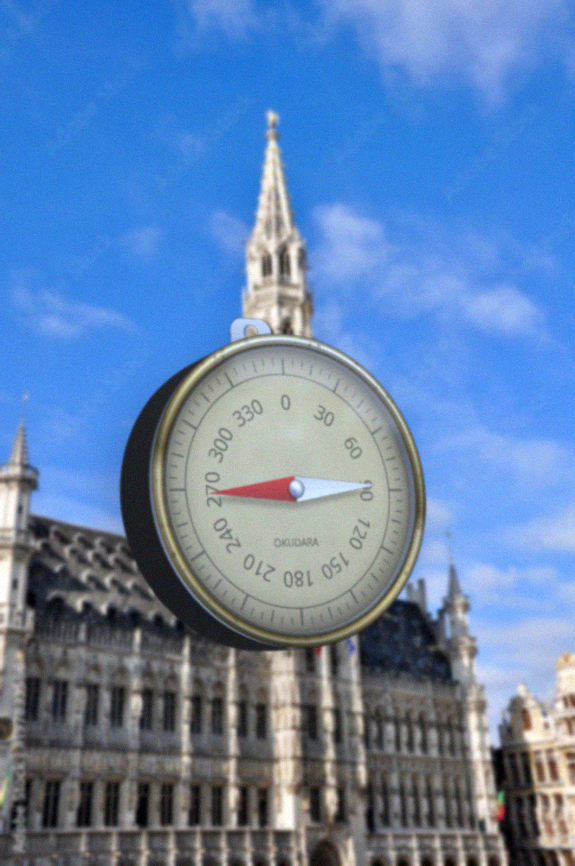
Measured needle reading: 267.5 °
